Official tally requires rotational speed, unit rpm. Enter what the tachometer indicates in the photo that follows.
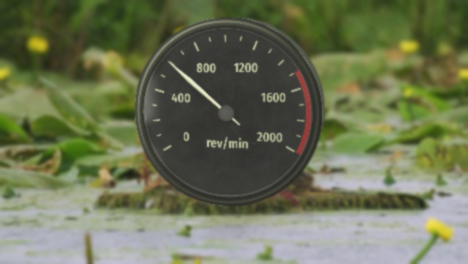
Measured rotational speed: 600 rpm
